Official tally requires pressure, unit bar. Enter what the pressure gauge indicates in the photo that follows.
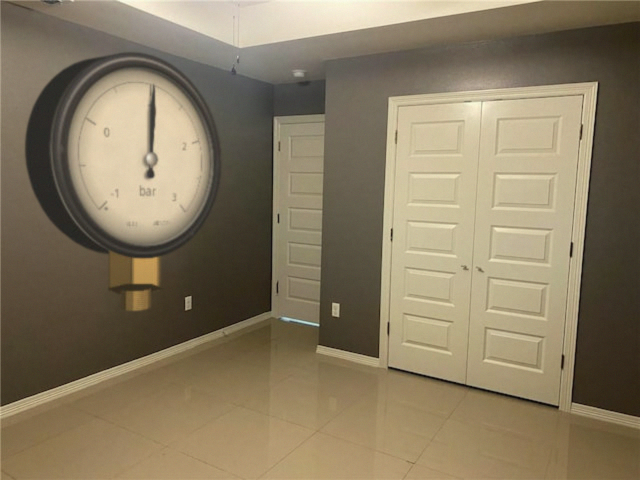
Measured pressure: 1 bar
